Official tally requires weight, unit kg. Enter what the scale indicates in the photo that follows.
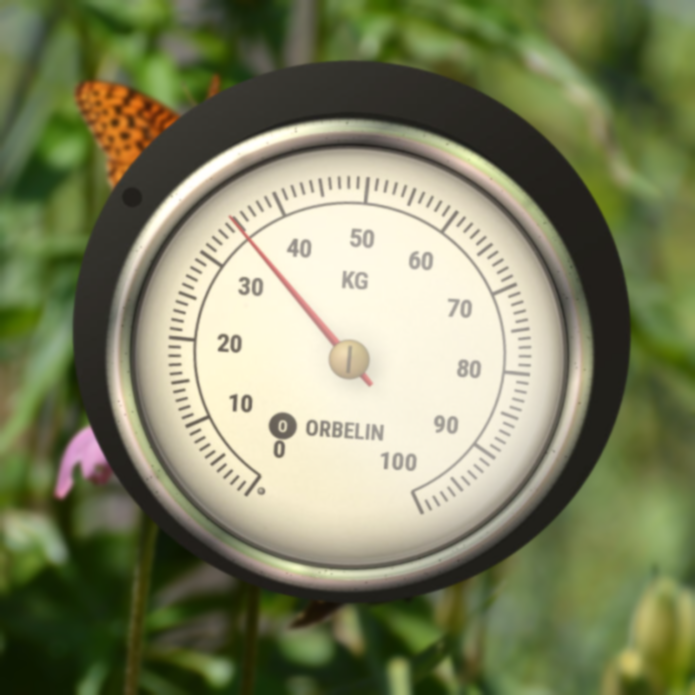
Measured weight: 35 kg
